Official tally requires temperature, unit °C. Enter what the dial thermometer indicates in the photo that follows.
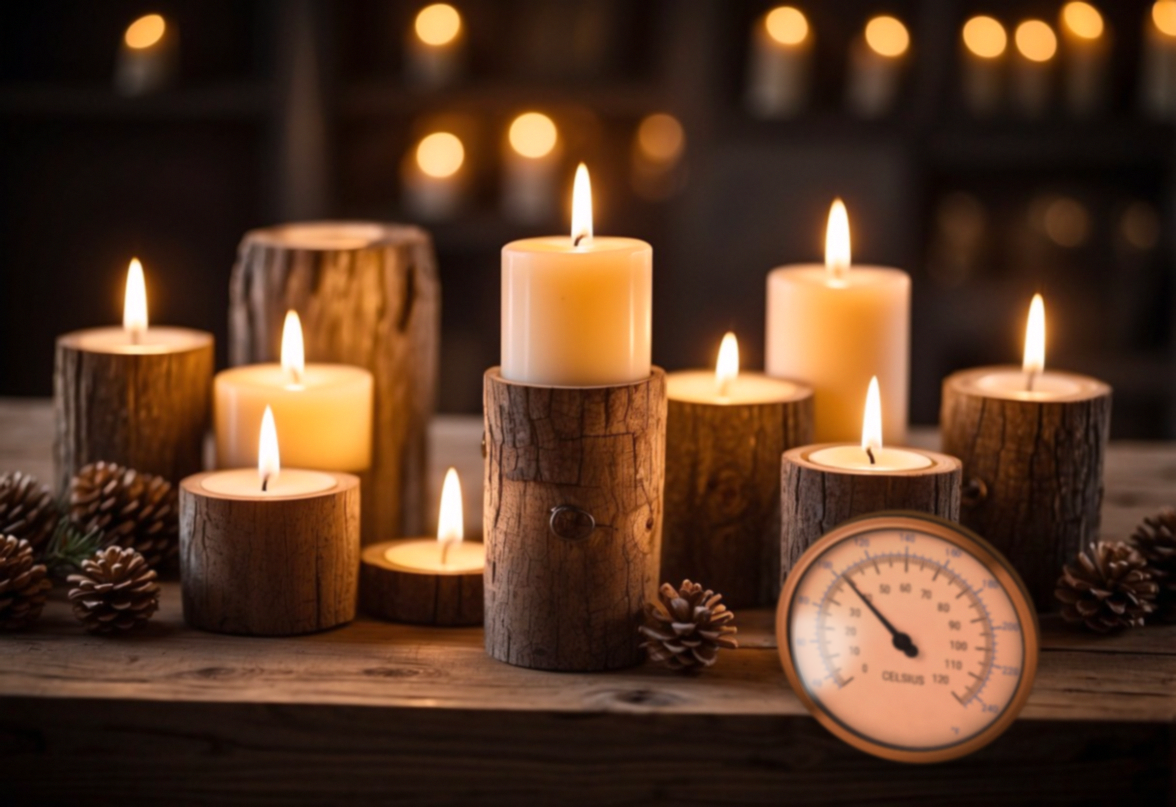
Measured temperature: 40 °C
